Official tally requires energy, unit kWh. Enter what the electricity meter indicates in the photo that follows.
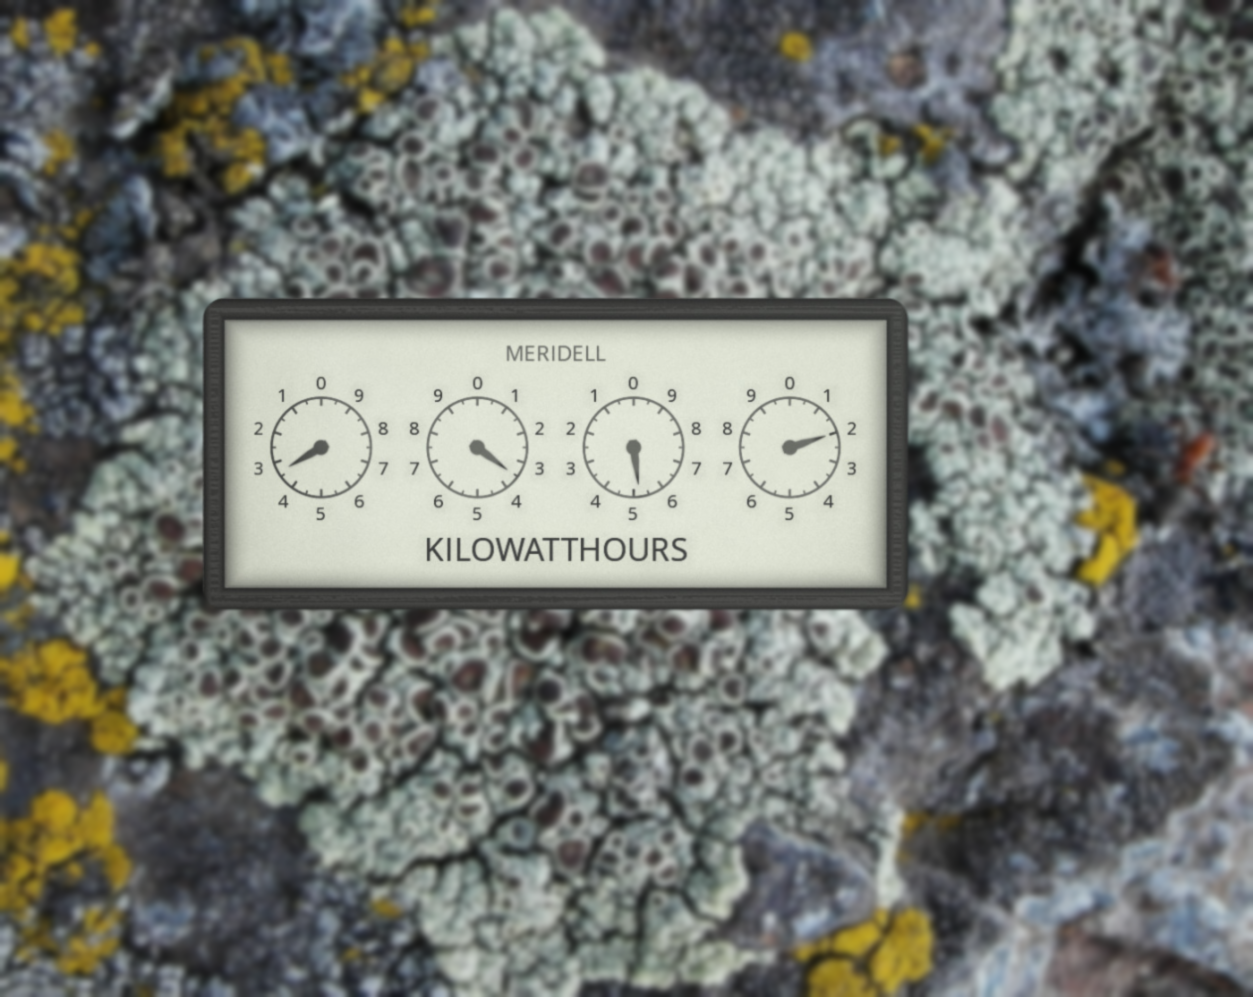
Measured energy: 3352 kWh
